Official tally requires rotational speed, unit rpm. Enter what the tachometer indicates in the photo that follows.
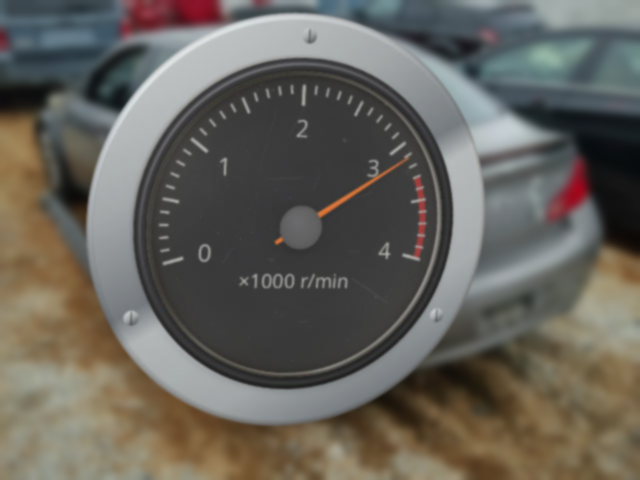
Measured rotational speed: 3100 rpm
